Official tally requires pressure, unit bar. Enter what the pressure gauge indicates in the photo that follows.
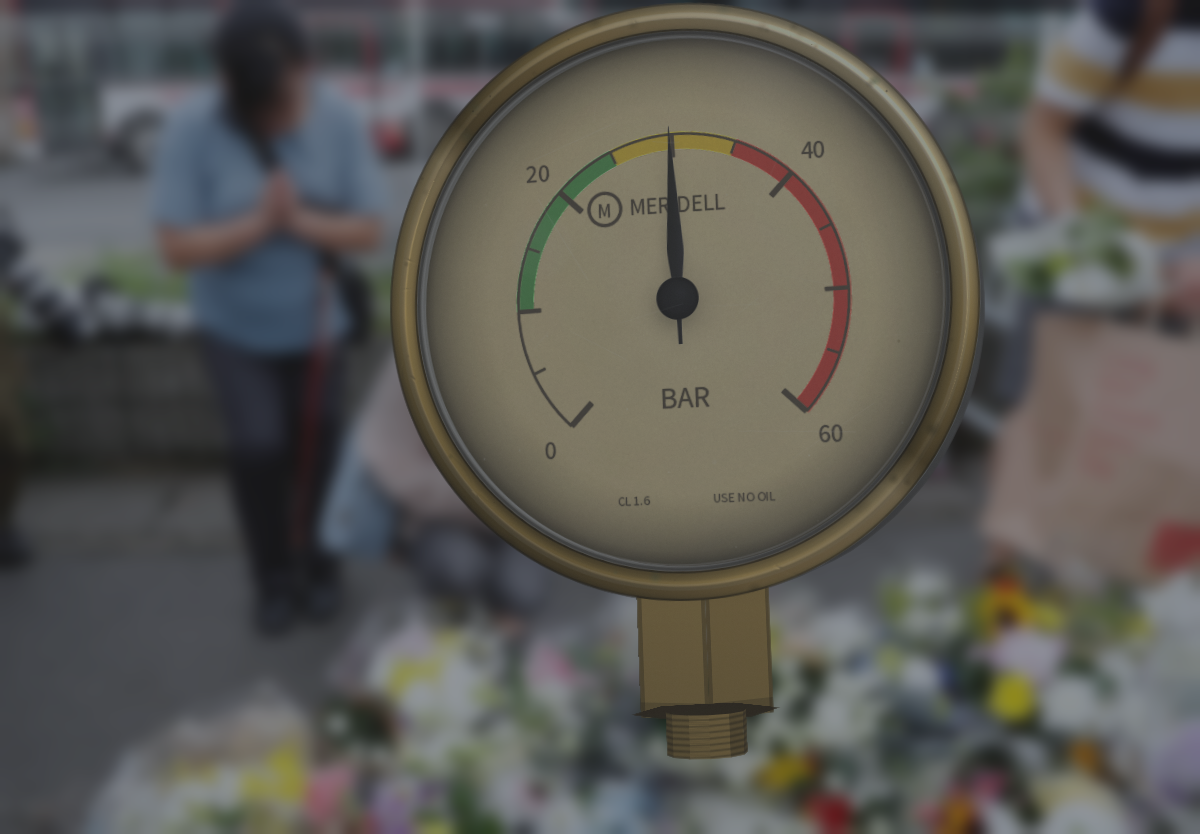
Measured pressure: 30 bar
